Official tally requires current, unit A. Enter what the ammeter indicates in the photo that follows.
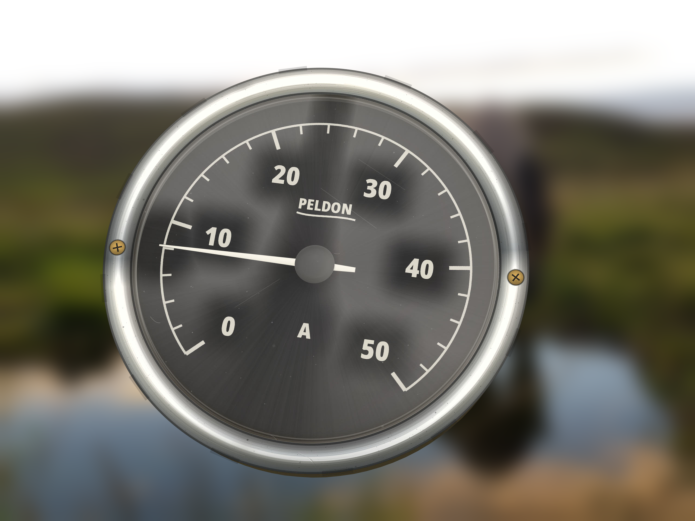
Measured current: 8 A
